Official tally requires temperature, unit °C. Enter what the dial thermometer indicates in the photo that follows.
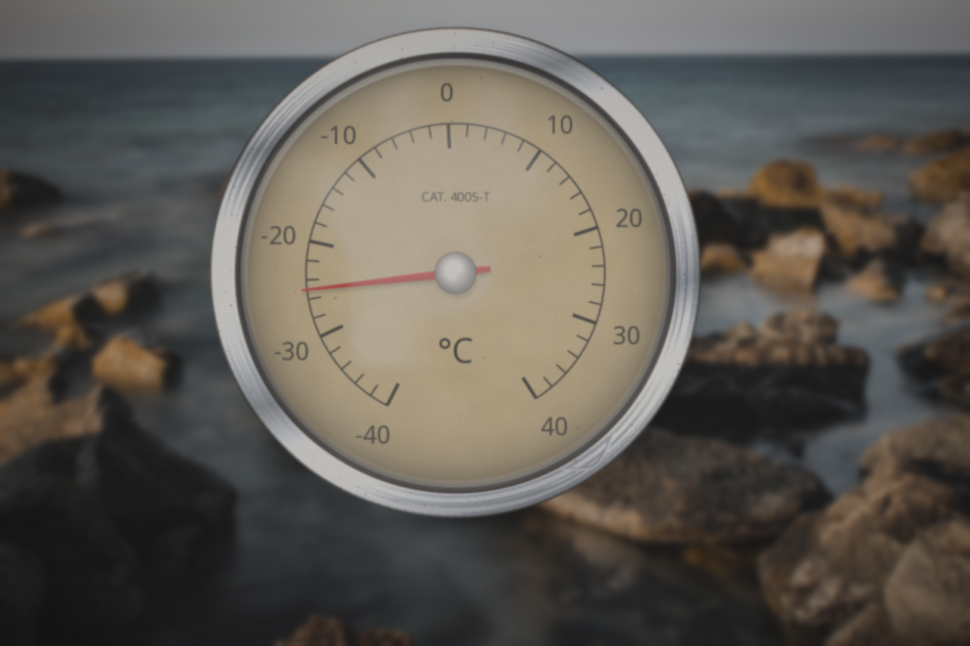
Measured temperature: -25 °C
